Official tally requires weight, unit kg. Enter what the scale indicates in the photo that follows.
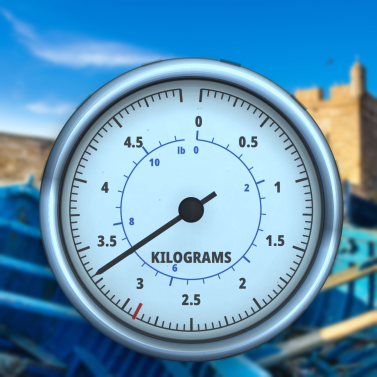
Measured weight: 3.3 kg
